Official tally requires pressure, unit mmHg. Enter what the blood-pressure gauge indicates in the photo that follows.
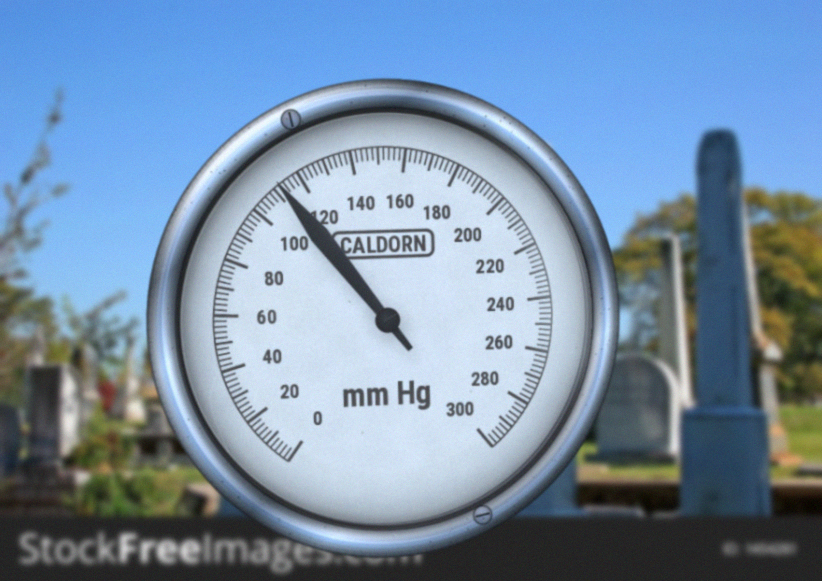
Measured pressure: 112 mmHg
